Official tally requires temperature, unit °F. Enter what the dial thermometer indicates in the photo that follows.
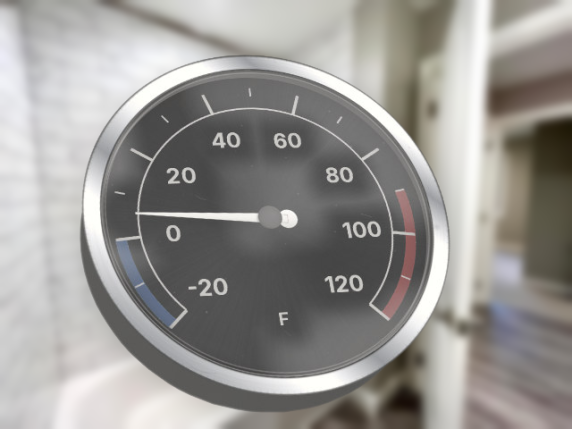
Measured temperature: 5 °F
